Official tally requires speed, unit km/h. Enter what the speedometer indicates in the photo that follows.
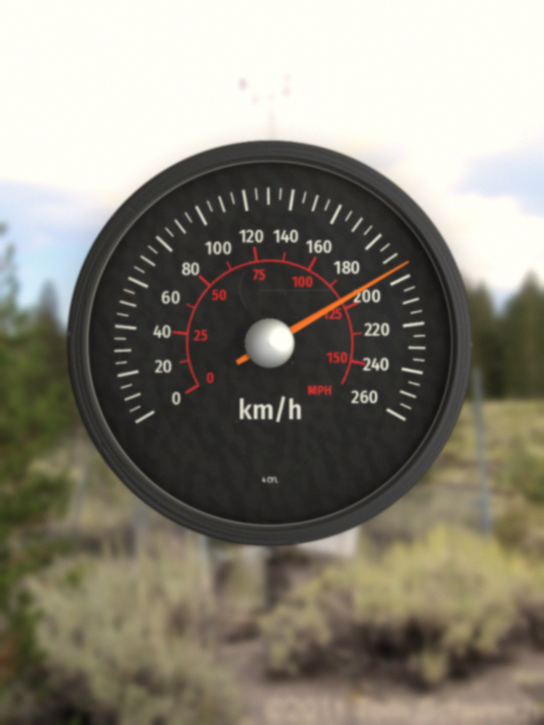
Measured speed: 195 km/h
